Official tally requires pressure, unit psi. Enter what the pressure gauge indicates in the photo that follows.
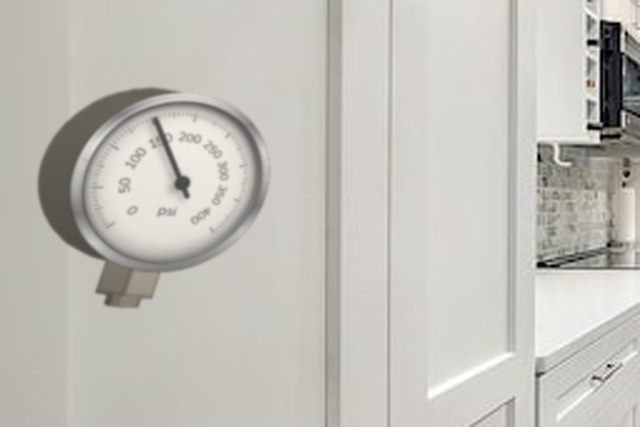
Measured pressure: 150 psi
